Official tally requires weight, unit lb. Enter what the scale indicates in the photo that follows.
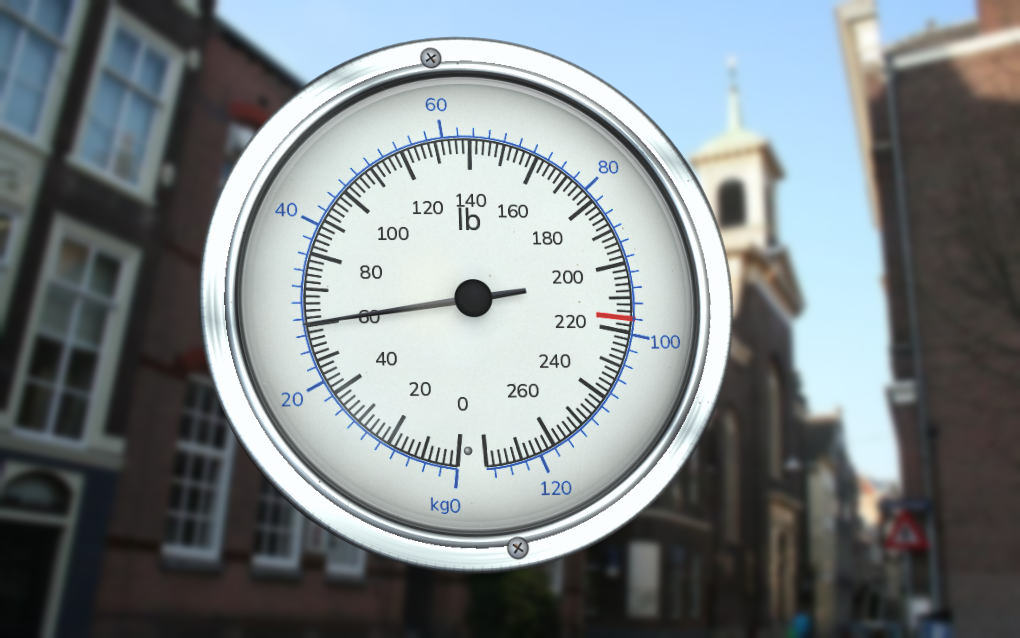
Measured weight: 60 lb
